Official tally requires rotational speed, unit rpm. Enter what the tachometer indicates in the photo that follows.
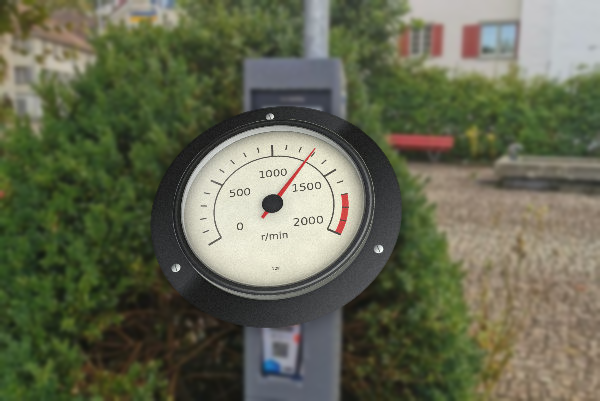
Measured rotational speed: 1300 rpm
